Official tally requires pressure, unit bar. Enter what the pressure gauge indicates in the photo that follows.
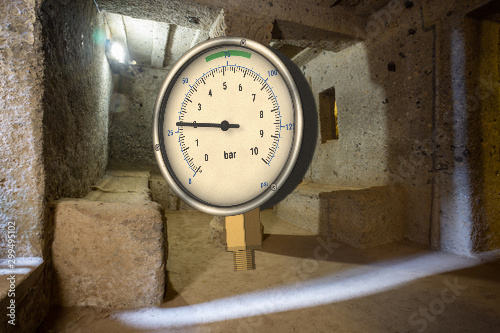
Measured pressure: 2 bar
